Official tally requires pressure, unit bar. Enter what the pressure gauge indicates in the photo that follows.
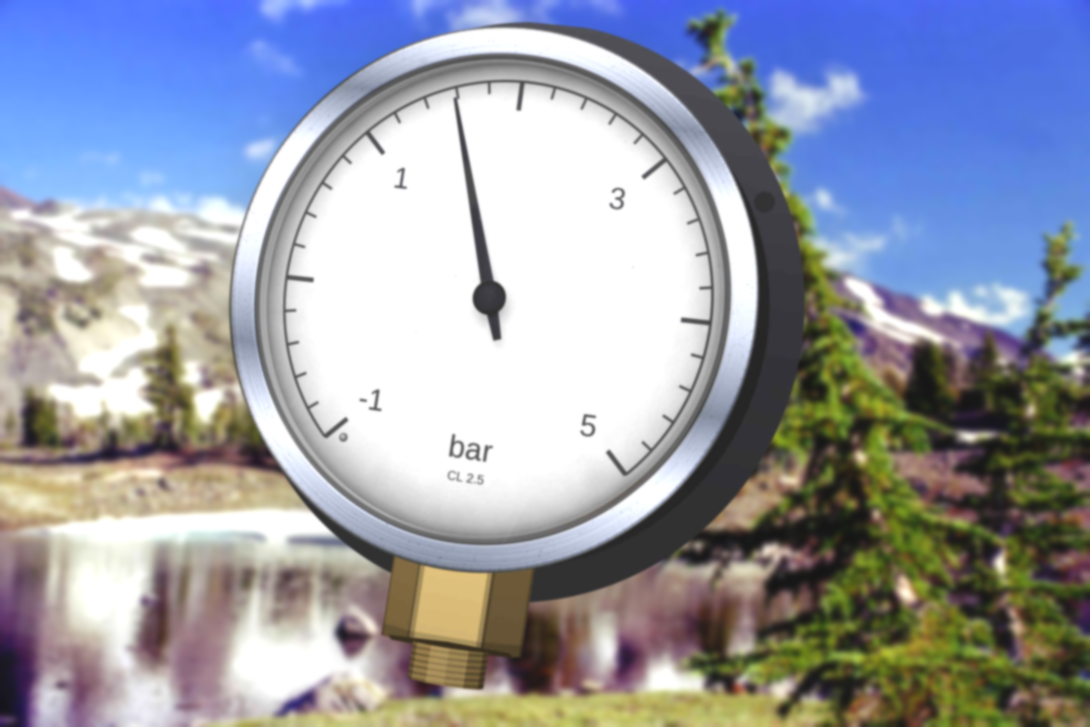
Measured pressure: 1.6 bar
